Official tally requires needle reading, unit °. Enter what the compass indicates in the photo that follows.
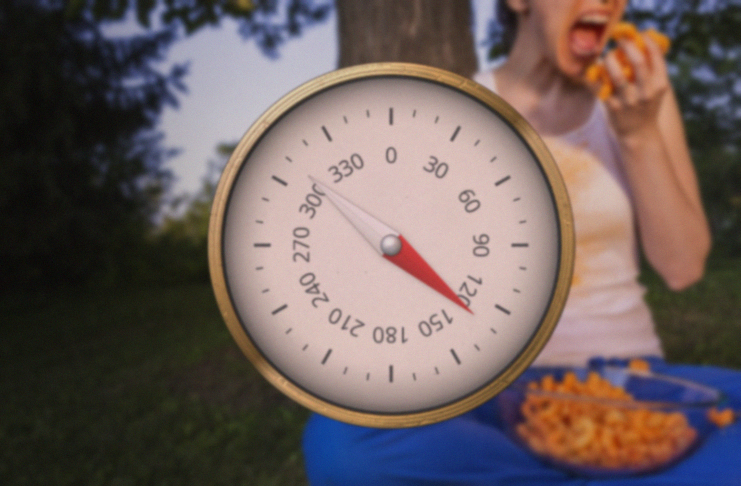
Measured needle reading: 130 °
